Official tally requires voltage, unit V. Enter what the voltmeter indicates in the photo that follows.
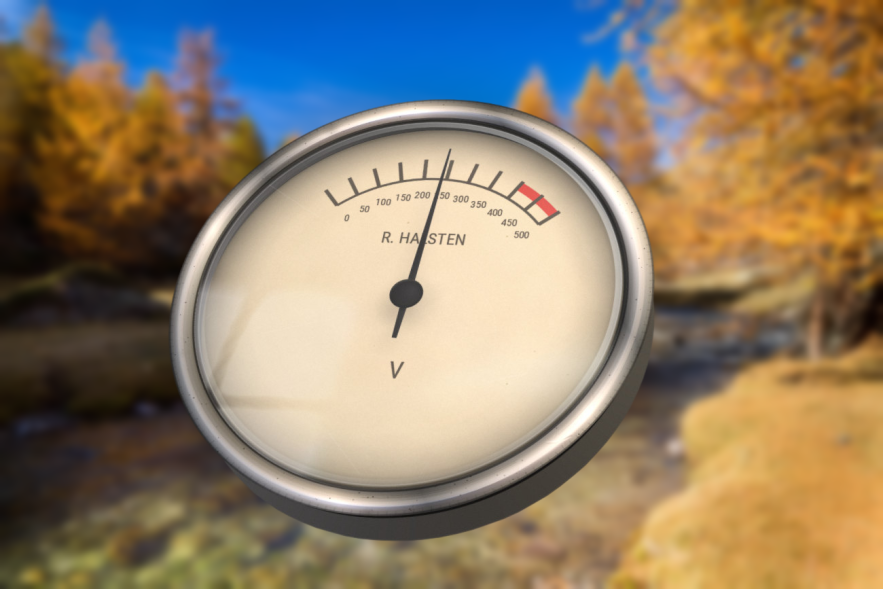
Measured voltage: 250 V
